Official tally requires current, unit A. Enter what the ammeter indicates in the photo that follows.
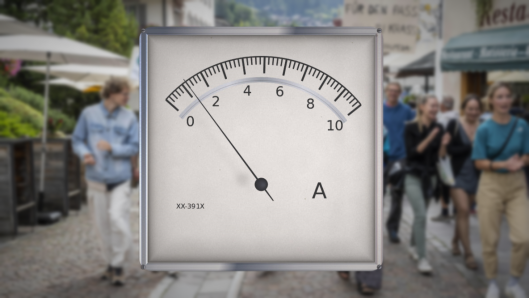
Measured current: 1.2 A
